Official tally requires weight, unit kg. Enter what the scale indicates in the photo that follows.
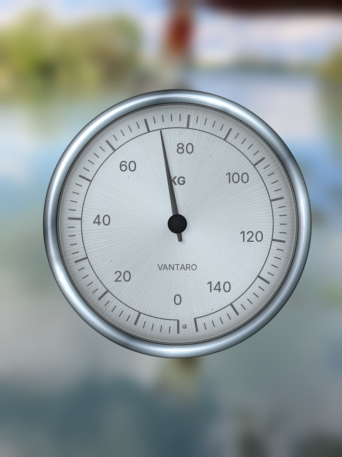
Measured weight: 73 kg
